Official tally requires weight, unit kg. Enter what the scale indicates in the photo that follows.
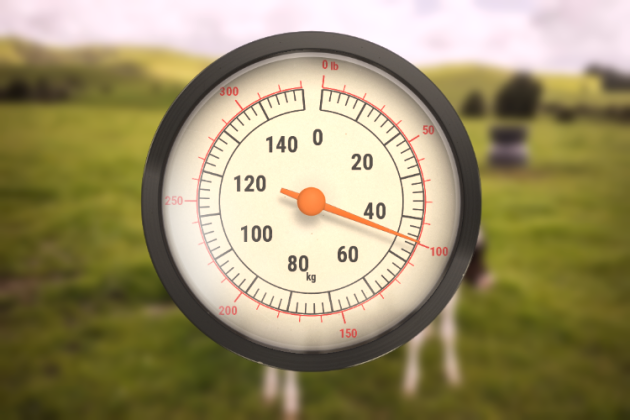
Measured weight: 45 kg
